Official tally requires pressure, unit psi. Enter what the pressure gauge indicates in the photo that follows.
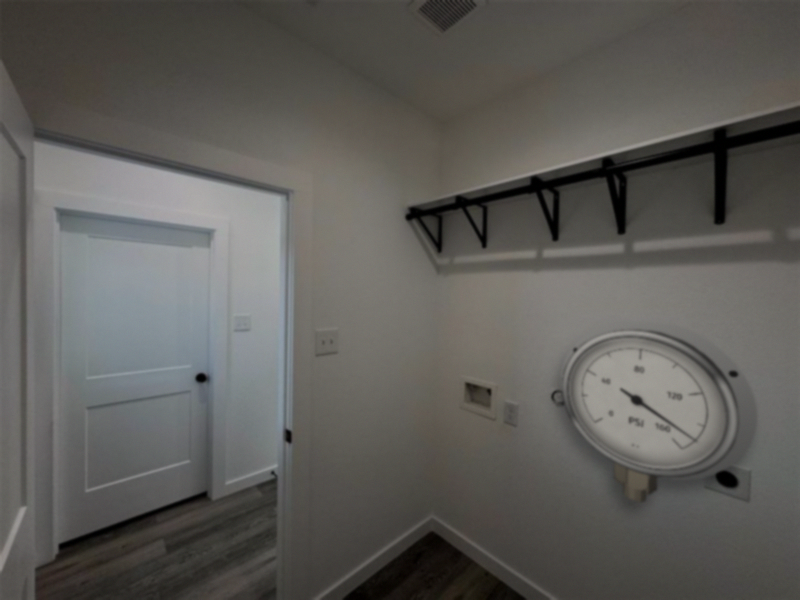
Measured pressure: 150 psi
